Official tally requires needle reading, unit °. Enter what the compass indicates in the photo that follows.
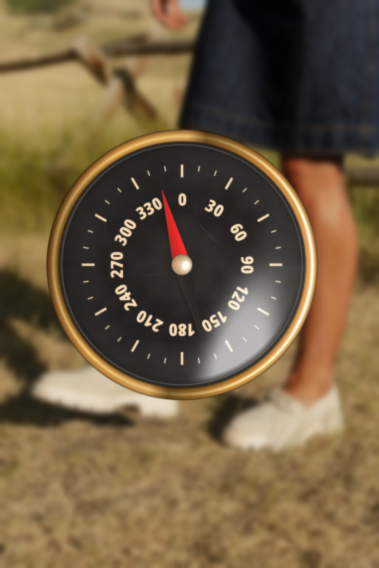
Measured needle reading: 345 °
